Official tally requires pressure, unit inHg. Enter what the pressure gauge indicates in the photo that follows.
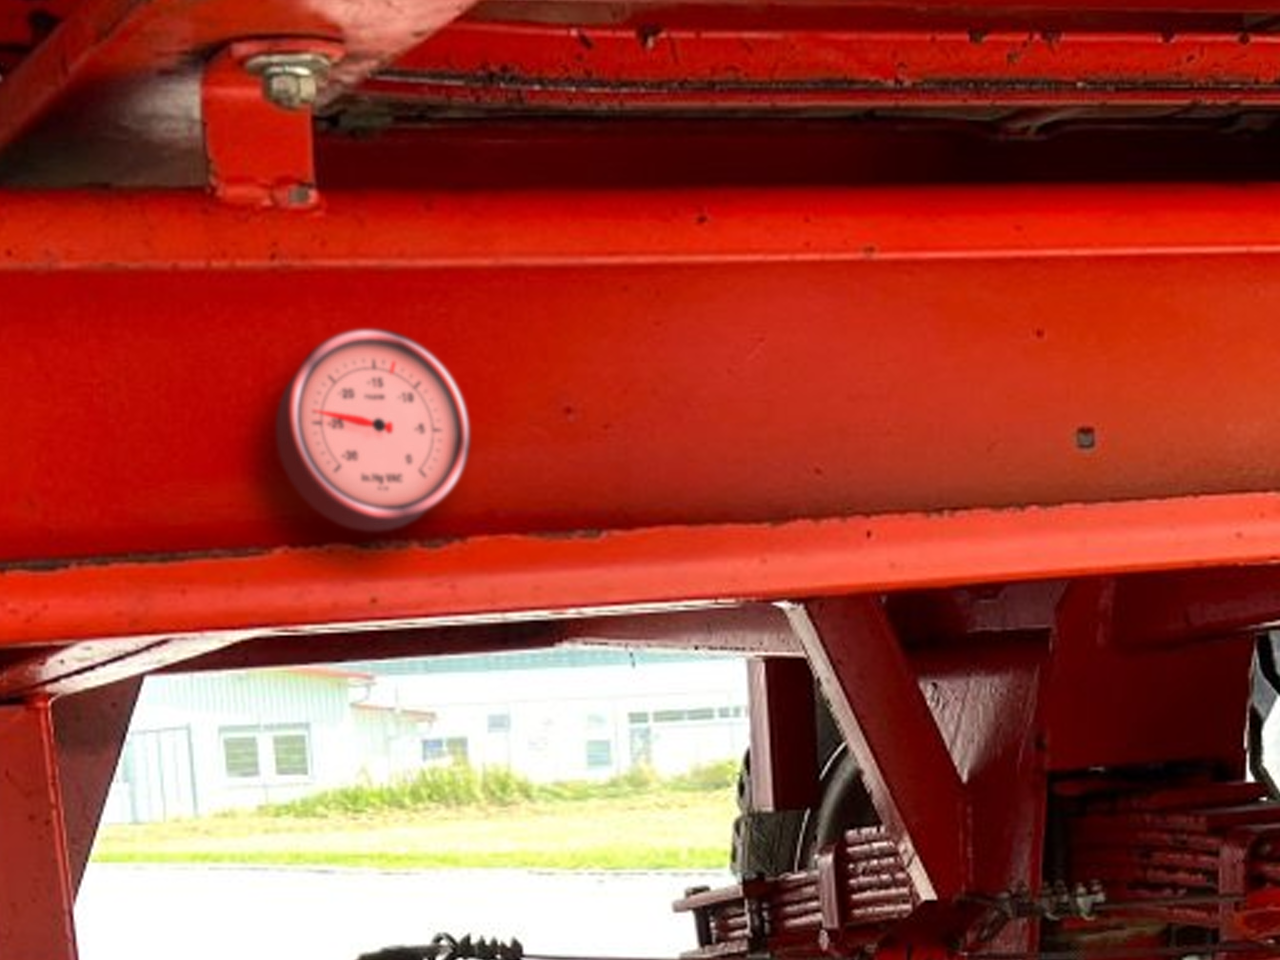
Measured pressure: -24 inHg
